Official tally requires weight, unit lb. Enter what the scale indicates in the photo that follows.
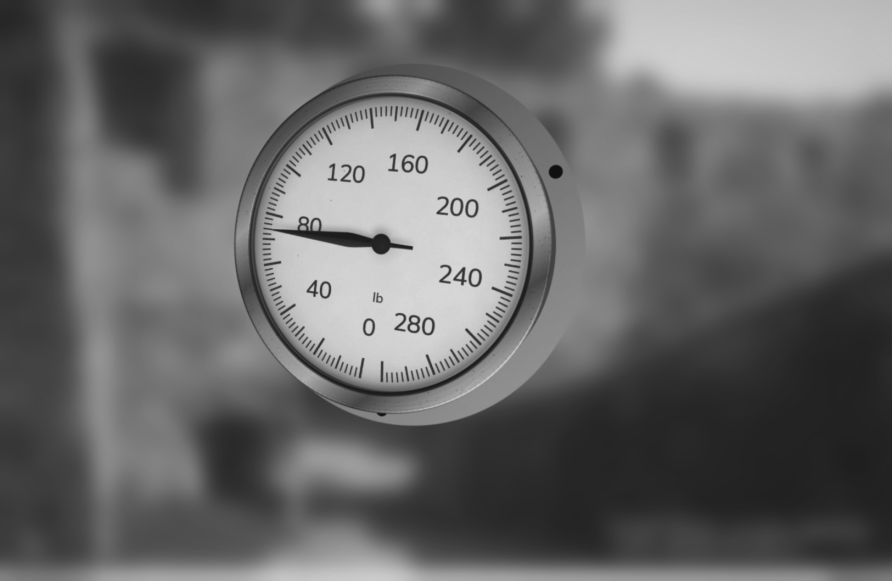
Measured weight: 74 lb
